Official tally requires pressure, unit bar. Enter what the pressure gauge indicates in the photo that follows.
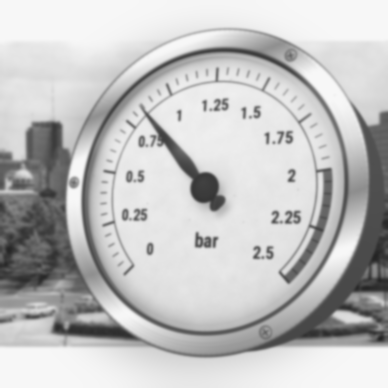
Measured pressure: 0.85 bar
